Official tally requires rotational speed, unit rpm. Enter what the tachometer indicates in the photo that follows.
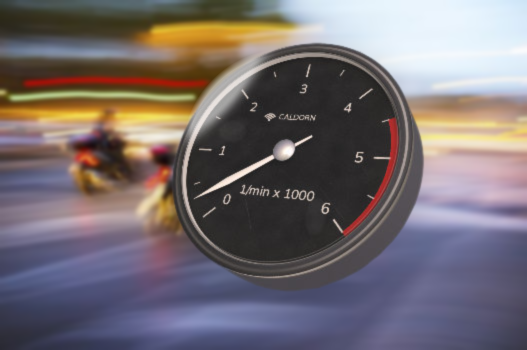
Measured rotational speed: 250 rpm
